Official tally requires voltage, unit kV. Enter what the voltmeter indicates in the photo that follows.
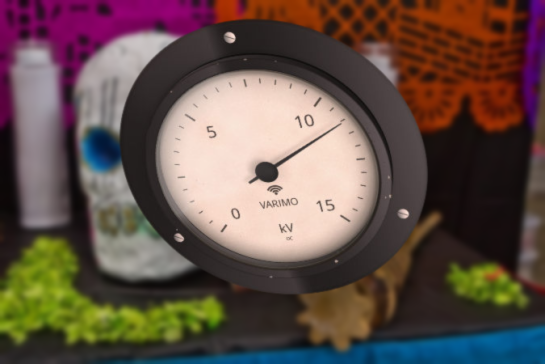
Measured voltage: 11 kV
